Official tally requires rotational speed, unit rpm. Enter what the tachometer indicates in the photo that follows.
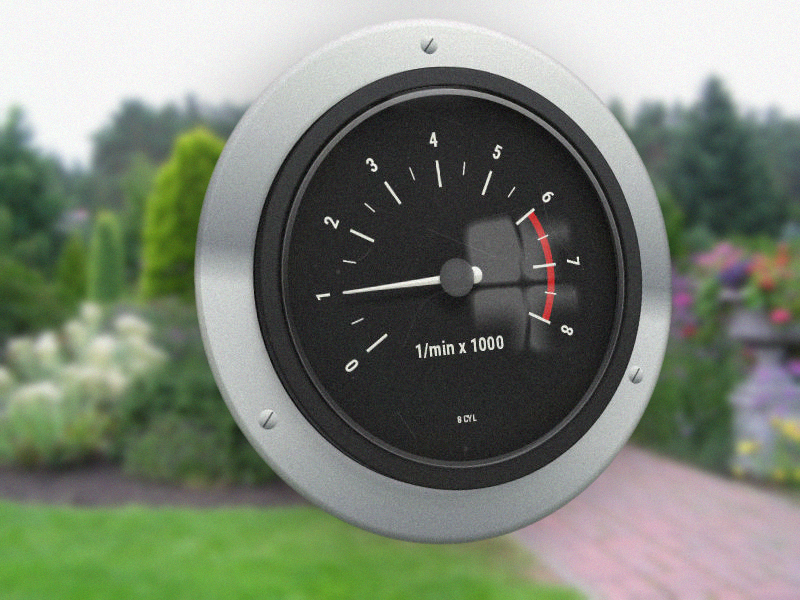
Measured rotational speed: 1000 rpm
